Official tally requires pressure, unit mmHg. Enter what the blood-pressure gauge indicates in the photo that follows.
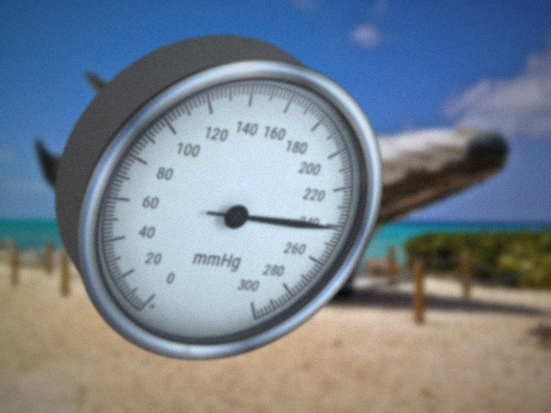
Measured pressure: 240 mmHg
